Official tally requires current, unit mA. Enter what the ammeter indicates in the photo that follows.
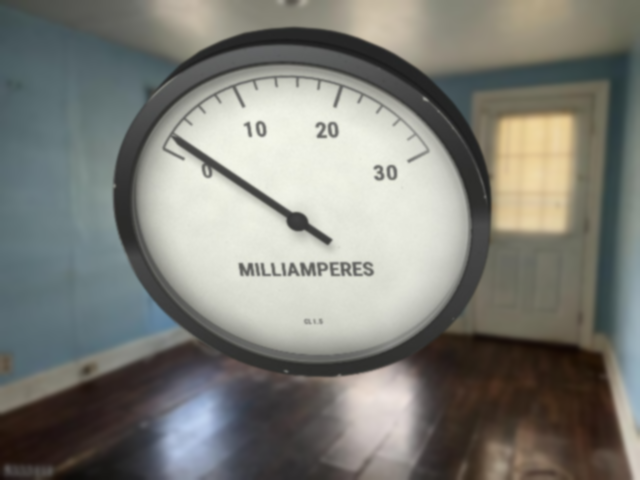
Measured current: 2 mA
